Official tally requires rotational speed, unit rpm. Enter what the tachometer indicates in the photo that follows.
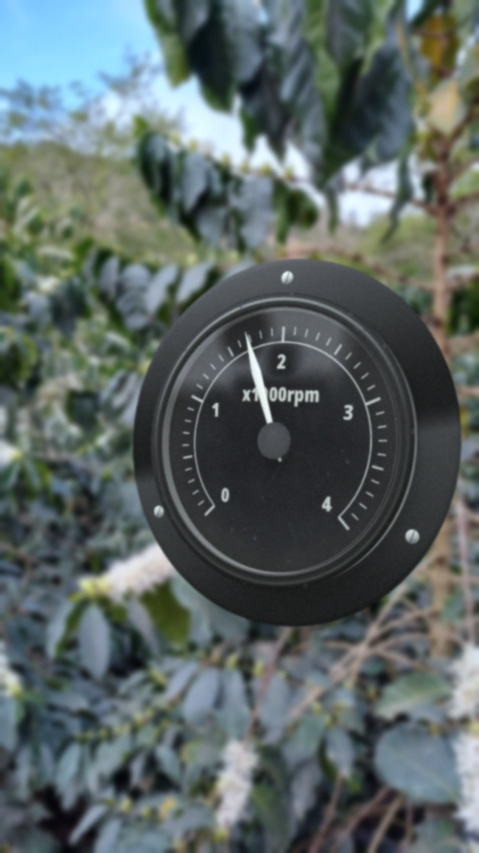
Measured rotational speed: 1700 rpm
